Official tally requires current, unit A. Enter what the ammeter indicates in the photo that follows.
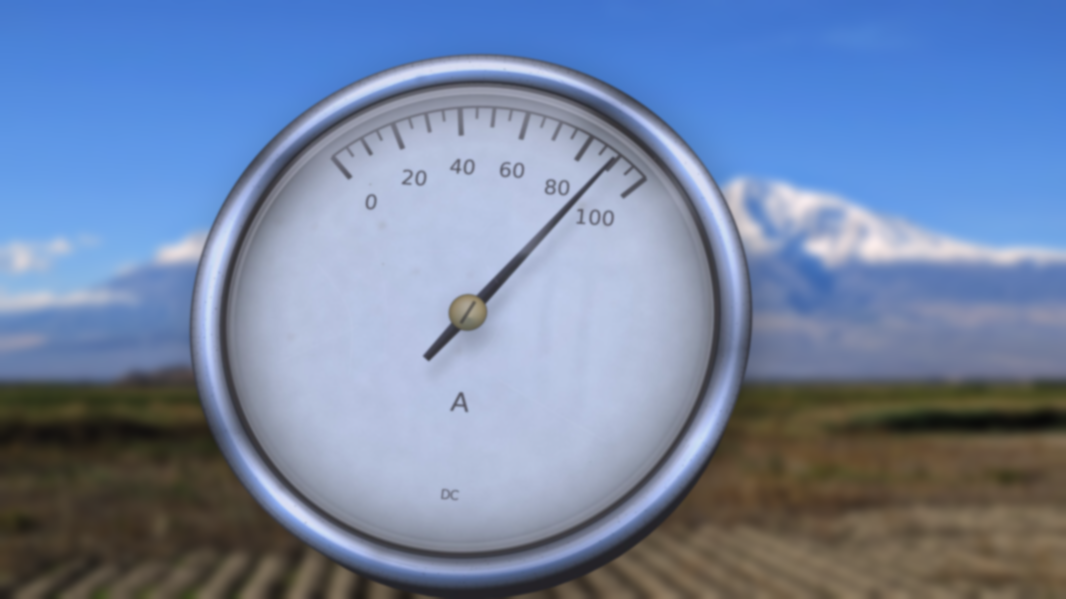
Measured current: 90 A
